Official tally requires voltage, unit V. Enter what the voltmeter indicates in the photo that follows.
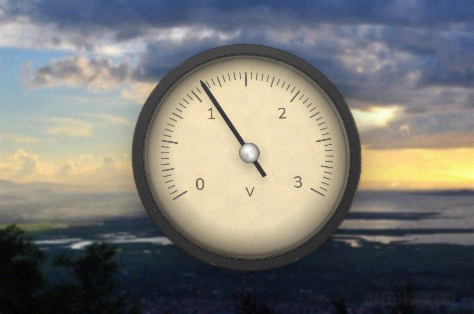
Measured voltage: 1.1 V
